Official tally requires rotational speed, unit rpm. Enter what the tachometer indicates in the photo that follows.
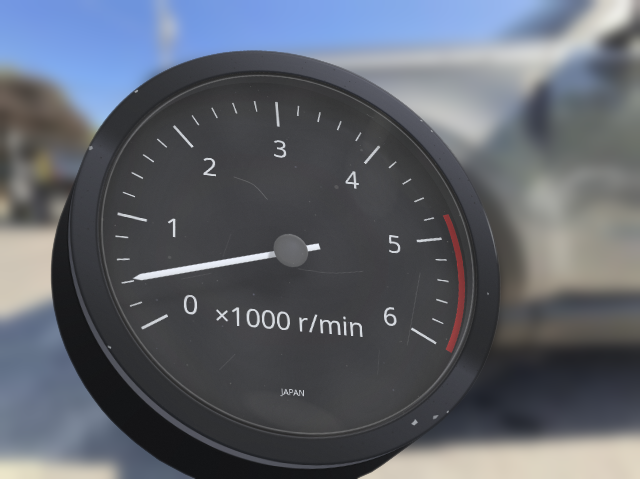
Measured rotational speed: 400 rpm
